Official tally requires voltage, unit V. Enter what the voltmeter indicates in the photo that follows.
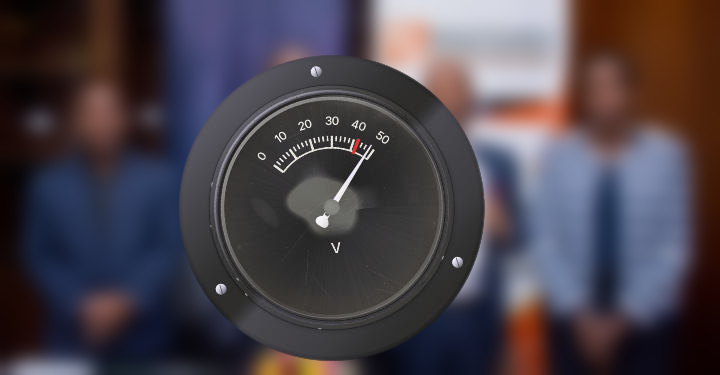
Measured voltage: 48 V
